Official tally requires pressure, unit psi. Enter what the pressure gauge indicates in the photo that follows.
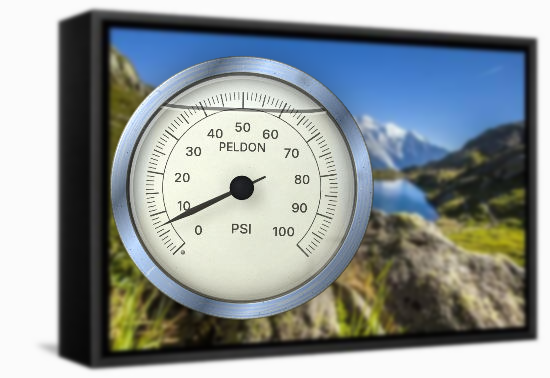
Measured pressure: 7 psi
